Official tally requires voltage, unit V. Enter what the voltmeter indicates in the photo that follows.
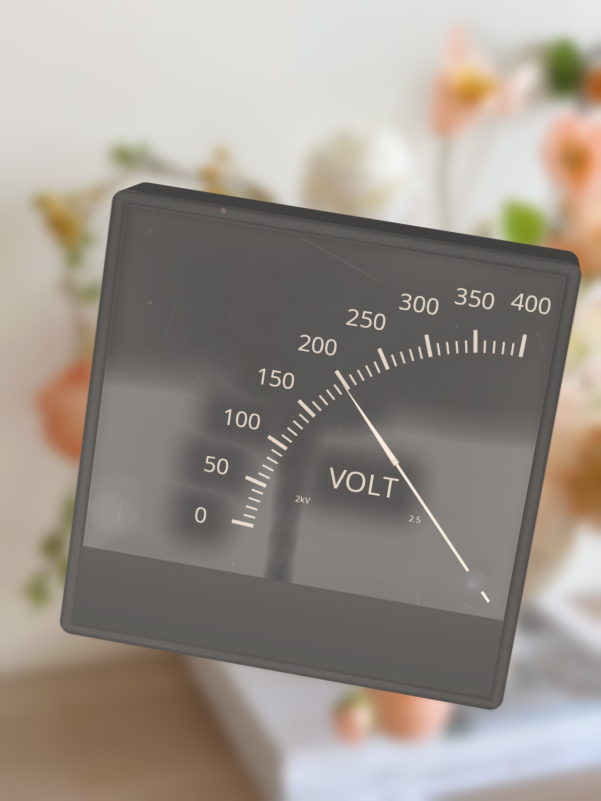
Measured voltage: 200 V
